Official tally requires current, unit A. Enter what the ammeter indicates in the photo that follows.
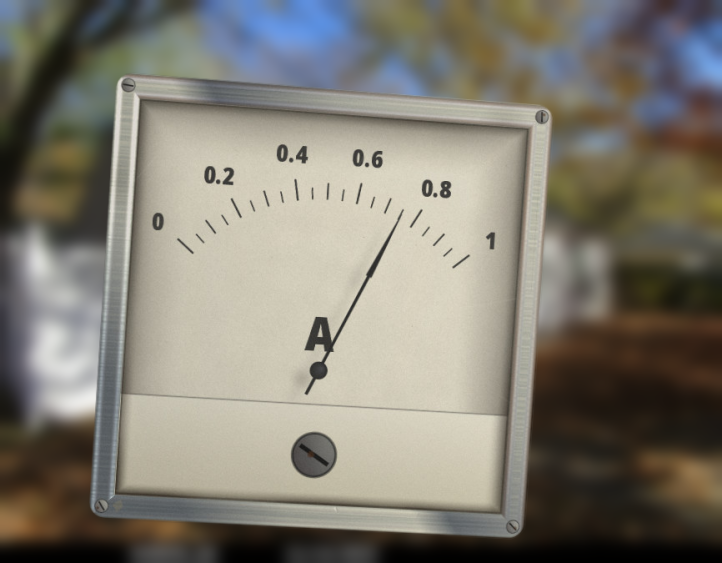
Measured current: 0.75 A
